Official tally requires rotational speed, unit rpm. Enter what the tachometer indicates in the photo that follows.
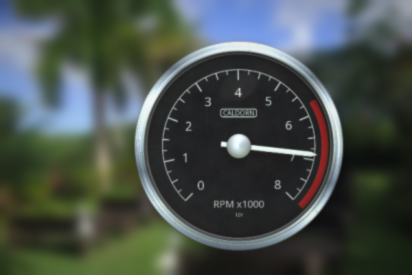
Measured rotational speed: 6875 rpm
